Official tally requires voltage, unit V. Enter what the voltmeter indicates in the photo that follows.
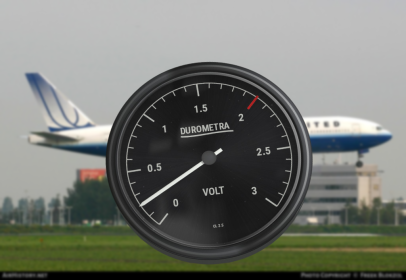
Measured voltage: 0.2 V
